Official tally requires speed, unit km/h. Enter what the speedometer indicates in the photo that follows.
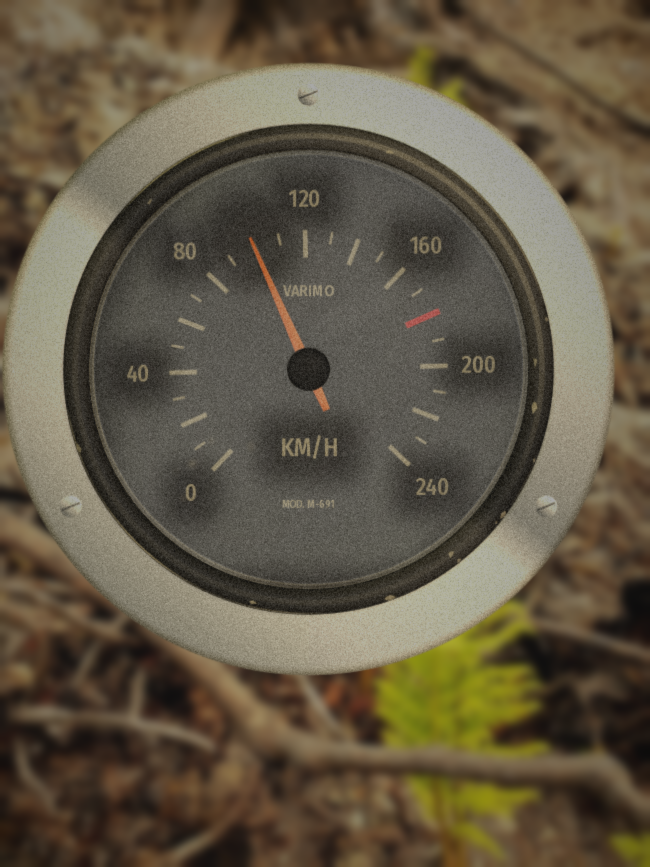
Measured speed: 100 km/h
